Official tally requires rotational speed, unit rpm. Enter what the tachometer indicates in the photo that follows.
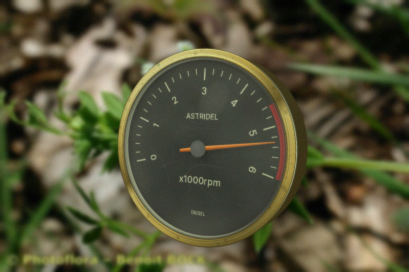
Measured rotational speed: 5300 rpm
